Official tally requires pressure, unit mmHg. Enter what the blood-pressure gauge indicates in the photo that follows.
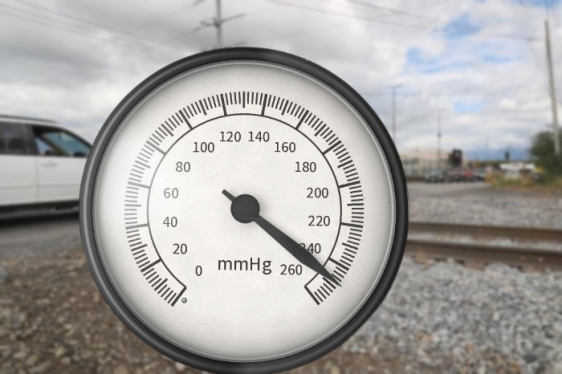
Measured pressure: 248 mmHg
